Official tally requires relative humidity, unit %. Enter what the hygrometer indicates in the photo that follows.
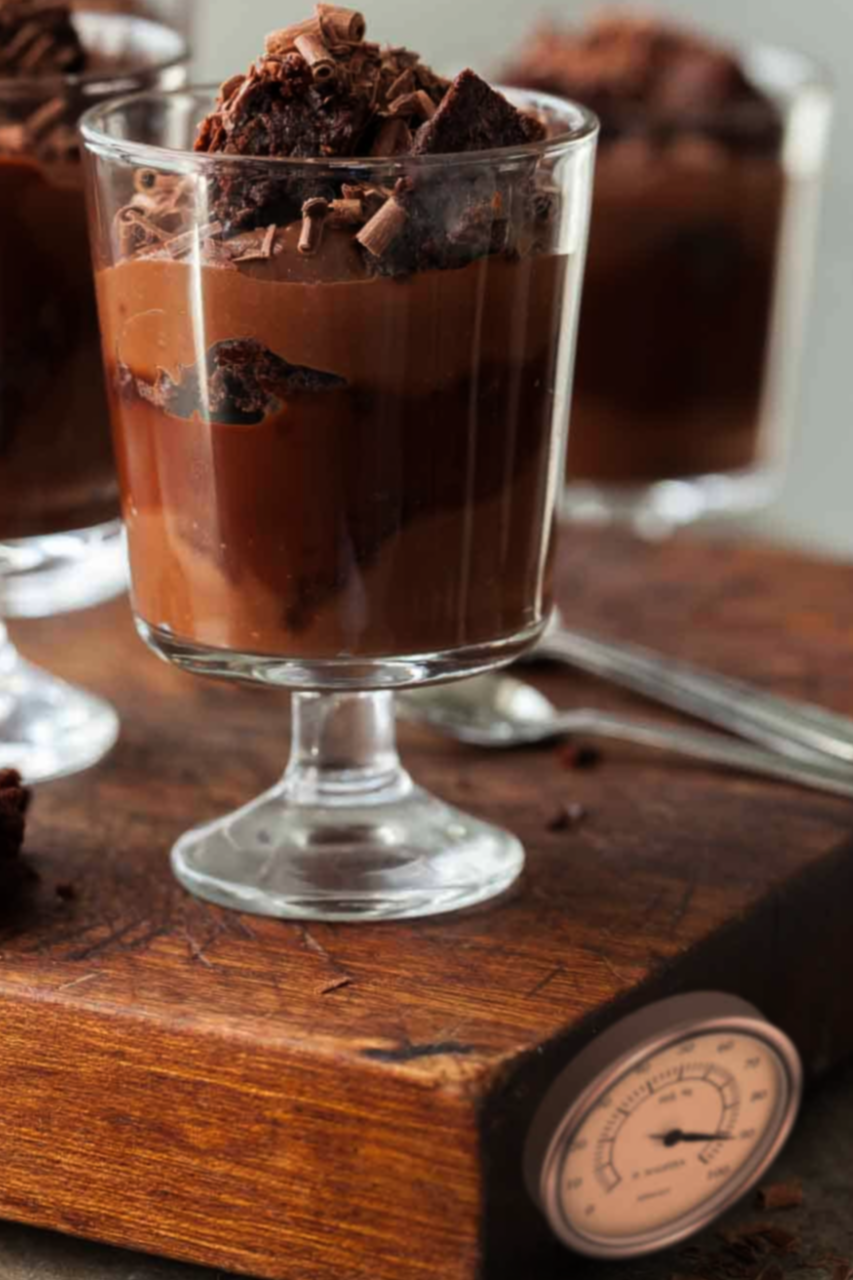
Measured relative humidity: 90 %
